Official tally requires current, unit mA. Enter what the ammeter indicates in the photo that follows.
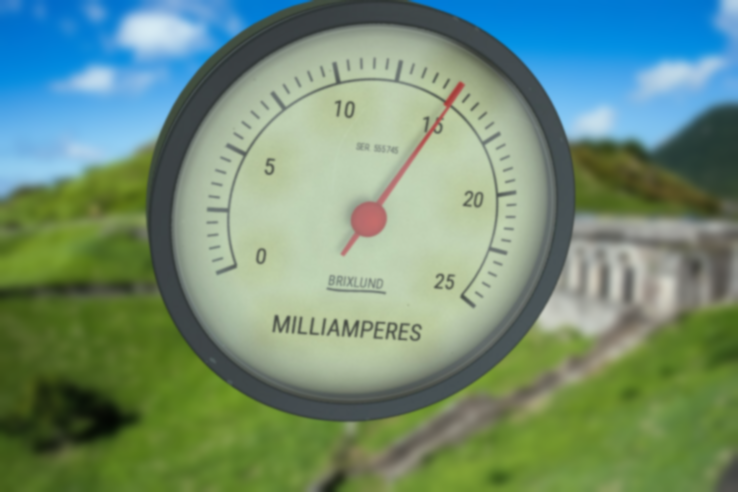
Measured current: 15 mA
